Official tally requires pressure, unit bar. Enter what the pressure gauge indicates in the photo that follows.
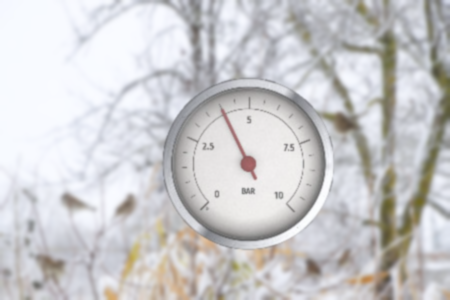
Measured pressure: 4 bar
